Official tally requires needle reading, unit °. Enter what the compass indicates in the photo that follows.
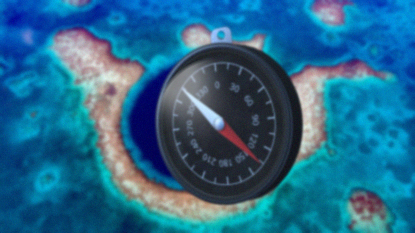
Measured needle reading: 135 °
